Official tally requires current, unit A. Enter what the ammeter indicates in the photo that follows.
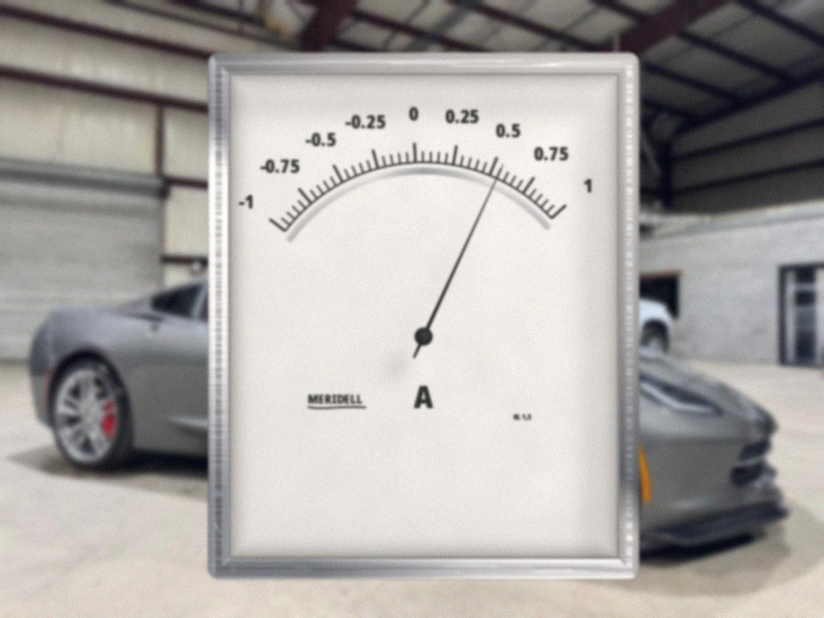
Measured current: 0.55 A
